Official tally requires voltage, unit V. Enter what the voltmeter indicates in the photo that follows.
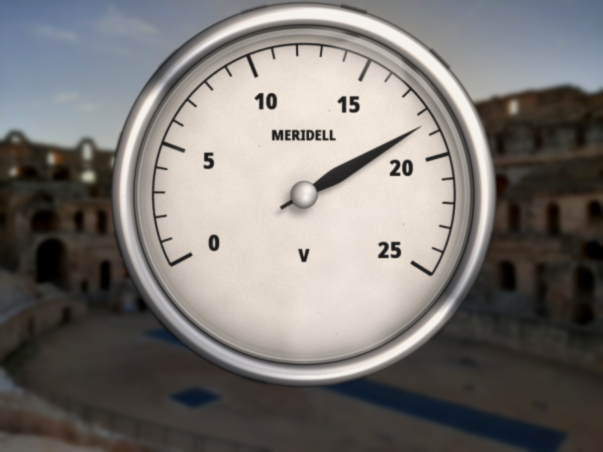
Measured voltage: 18.5 V
